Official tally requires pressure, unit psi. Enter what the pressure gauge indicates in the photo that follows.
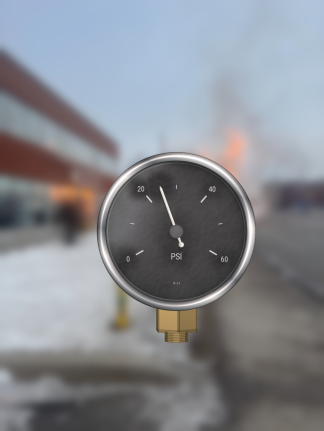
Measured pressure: 25 psi
